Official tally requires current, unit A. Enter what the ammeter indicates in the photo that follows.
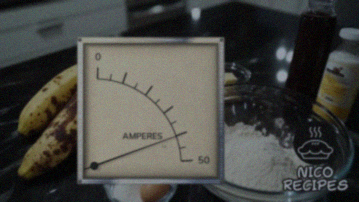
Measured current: 40 A
